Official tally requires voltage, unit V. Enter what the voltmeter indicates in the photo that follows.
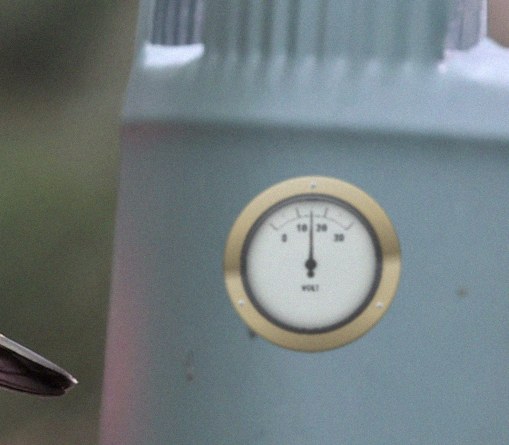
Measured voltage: 15 V
